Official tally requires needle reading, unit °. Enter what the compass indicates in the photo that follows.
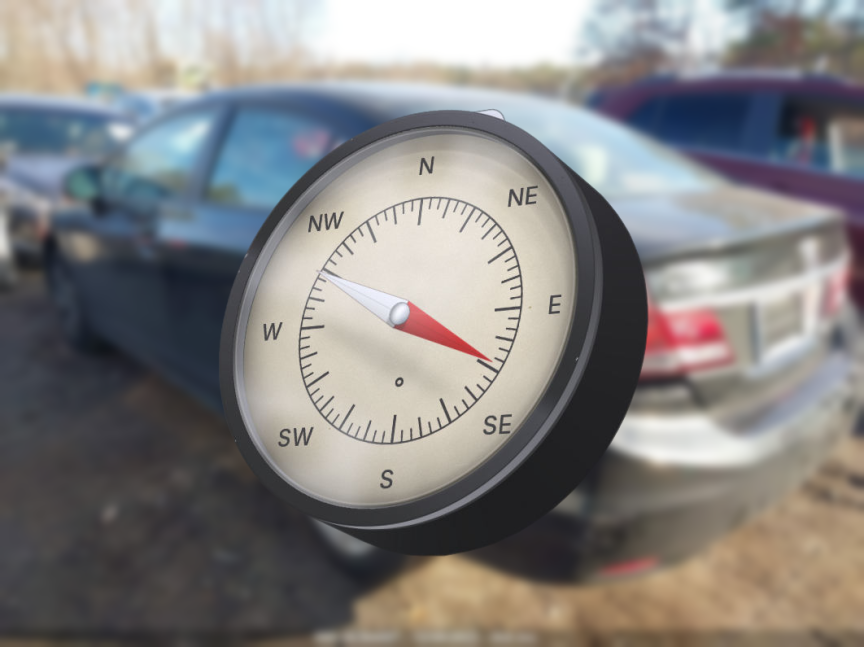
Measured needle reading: 117.5 °
